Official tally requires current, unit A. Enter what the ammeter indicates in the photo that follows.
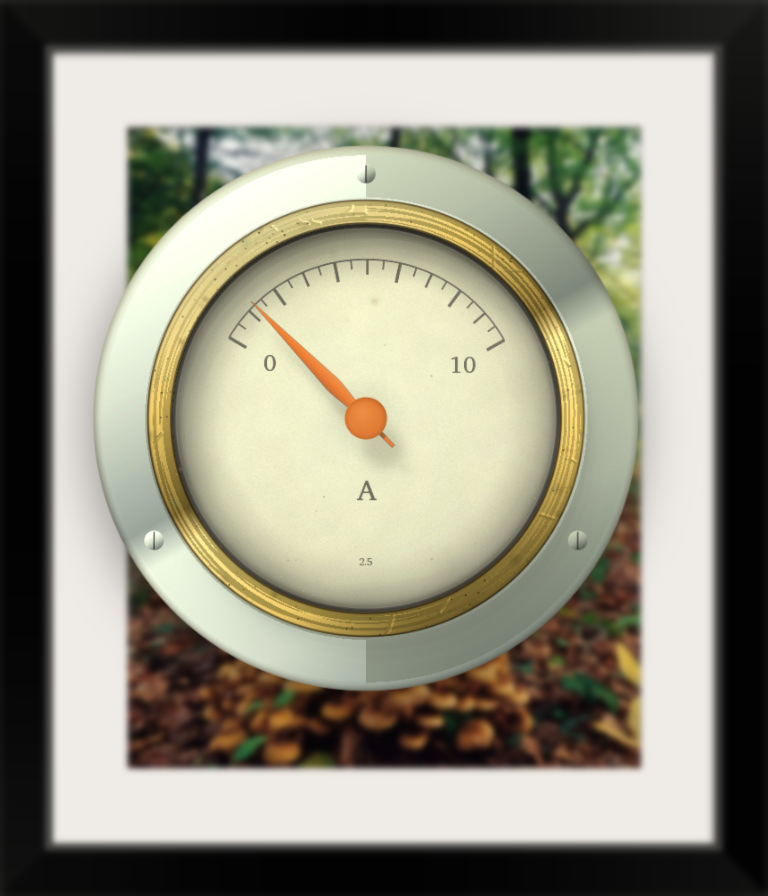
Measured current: 1.25 A
